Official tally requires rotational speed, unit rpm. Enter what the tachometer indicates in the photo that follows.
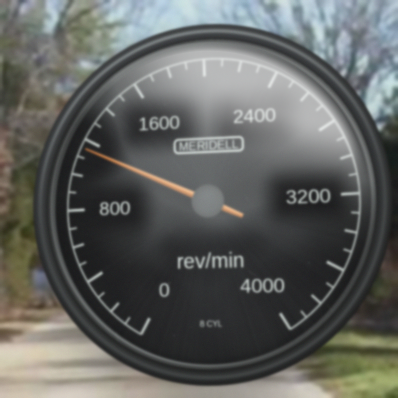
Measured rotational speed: 1150 rpm
